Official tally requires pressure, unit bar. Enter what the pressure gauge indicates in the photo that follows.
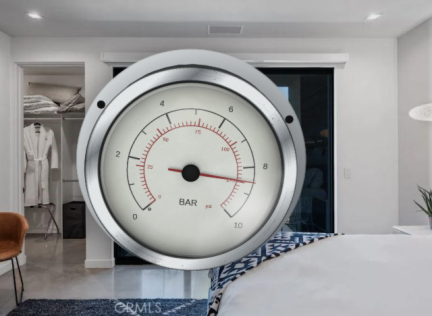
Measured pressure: 8.5 bar
